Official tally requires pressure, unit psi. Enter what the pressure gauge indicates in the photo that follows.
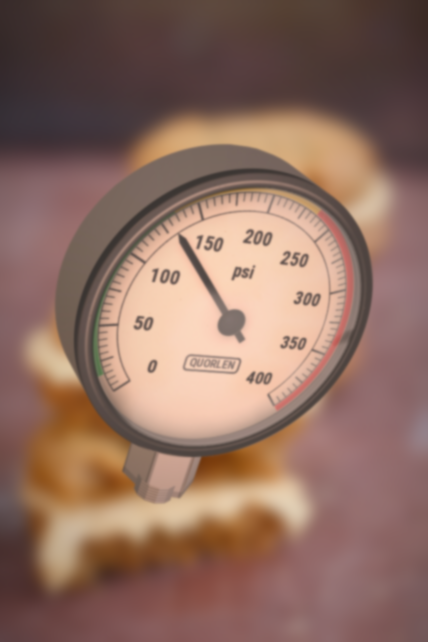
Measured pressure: 130 psi
